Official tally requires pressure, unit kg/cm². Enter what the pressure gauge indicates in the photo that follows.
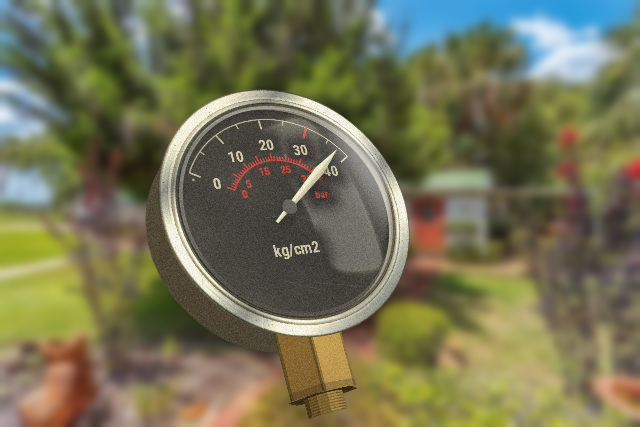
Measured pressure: 37.5 kg/cm²
